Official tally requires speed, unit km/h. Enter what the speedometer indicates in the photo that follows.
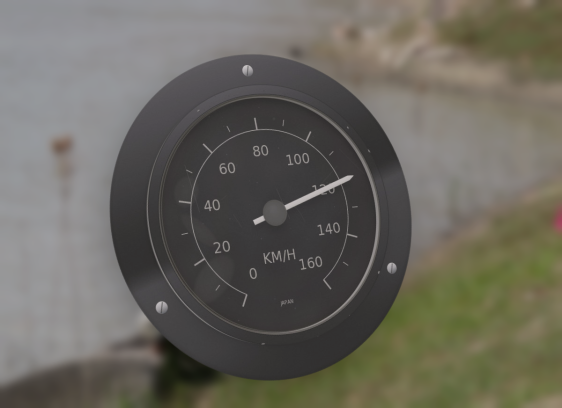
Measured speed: 120 km/h
